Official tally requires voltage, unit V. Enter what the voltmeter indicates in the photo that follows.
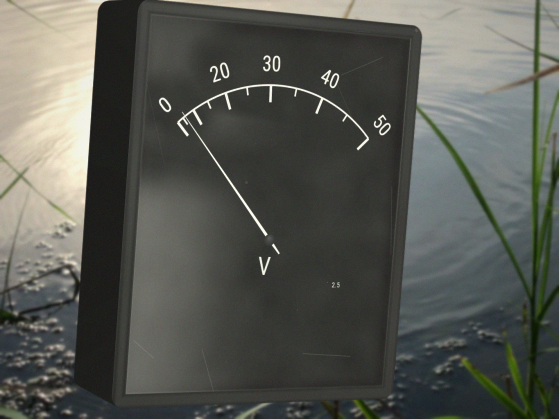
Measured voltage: 5 V
